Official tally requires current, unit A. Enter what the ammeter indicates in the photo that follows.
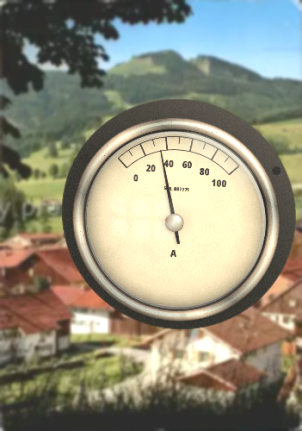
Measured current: 35 A
